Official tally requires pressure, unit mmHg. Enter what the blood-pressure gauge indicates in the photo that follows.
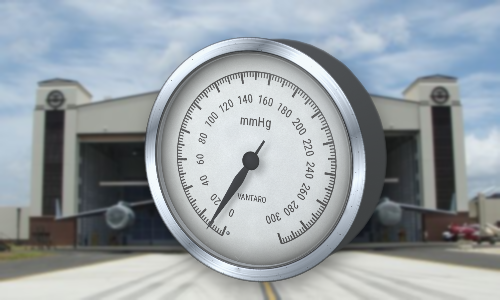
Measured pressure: 10 mmHg
